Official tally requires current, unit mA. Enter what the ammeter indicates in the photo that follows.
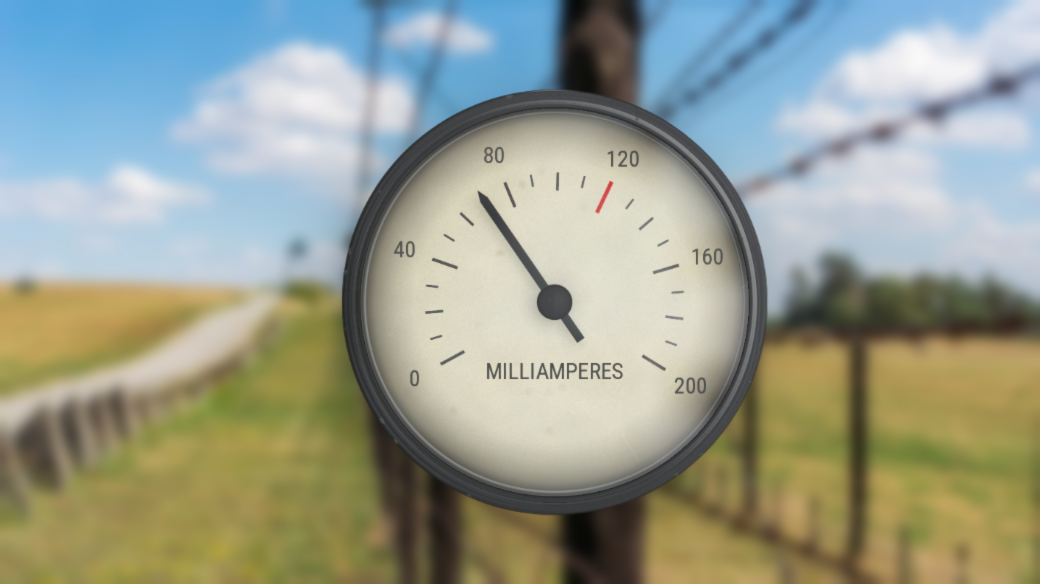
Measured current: 70 mA
